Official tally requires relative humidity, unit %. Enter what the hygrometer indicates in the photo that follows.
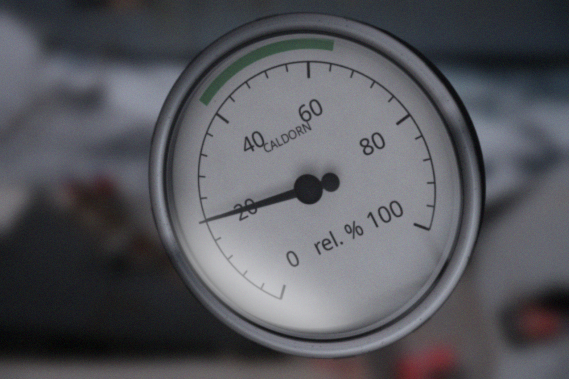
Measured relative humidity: 20 %
